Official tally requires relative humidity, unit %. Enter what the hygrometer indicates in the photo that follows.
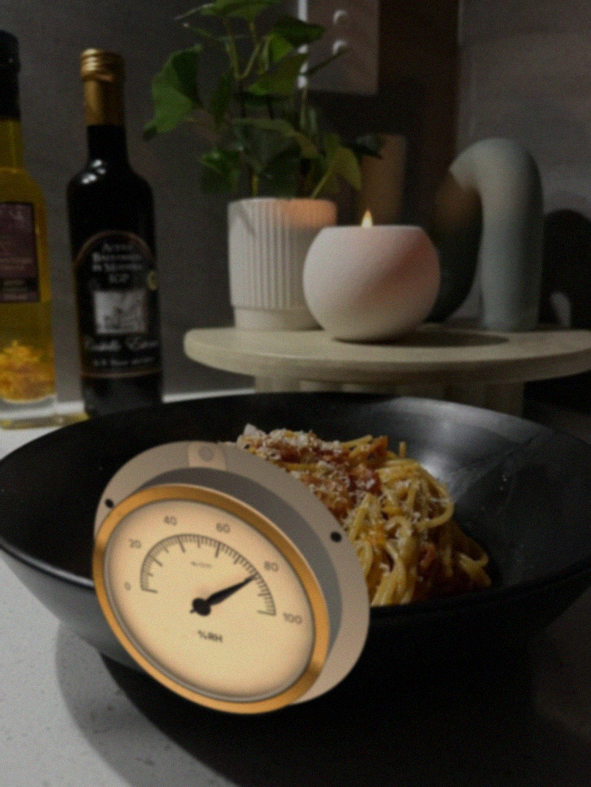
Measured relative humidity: 80 %
